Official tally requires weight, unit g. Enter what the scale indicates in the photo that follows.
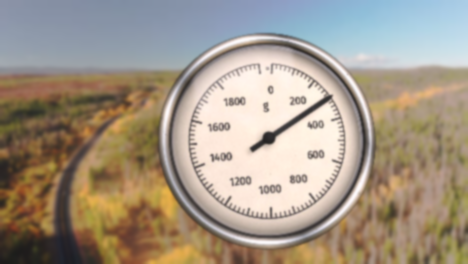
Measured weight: 300 g
